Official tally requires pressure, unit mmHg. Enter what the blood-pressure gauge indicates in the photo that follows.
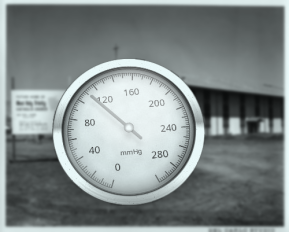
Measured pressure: 110 mmHg
